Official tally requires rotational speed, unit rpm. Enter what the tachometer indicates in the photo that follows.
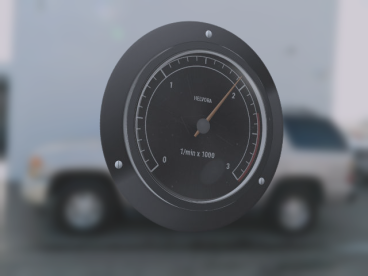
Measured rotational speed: 1900 rpm
